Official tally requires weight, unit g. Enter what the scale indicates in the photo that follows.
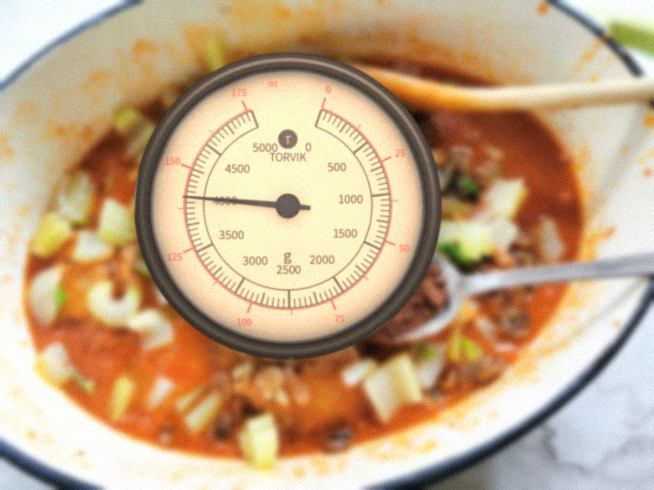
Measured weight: 4000 g
